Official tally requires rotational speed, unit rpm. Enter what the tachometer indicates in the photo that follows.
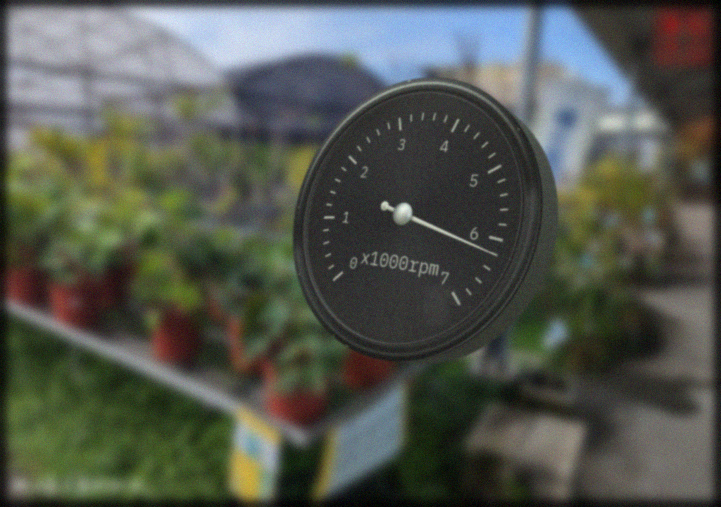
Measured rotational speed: 6200 rpm
